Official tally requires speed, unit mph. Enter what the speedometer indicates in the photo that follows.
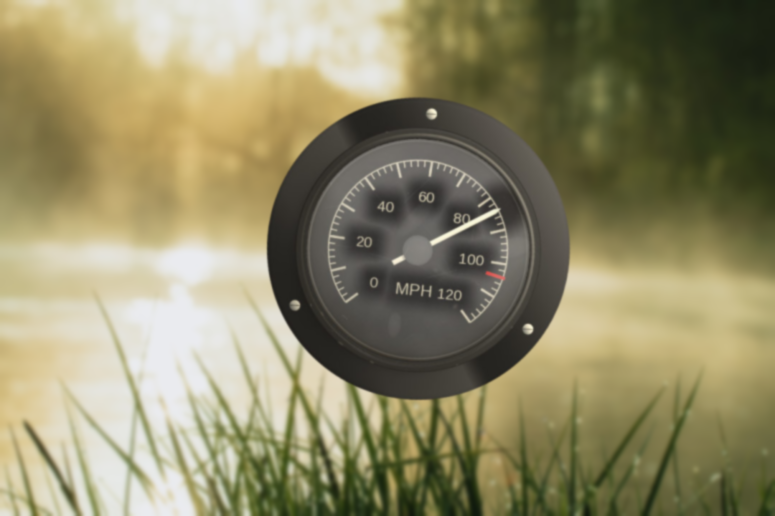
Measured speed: 84 mph
